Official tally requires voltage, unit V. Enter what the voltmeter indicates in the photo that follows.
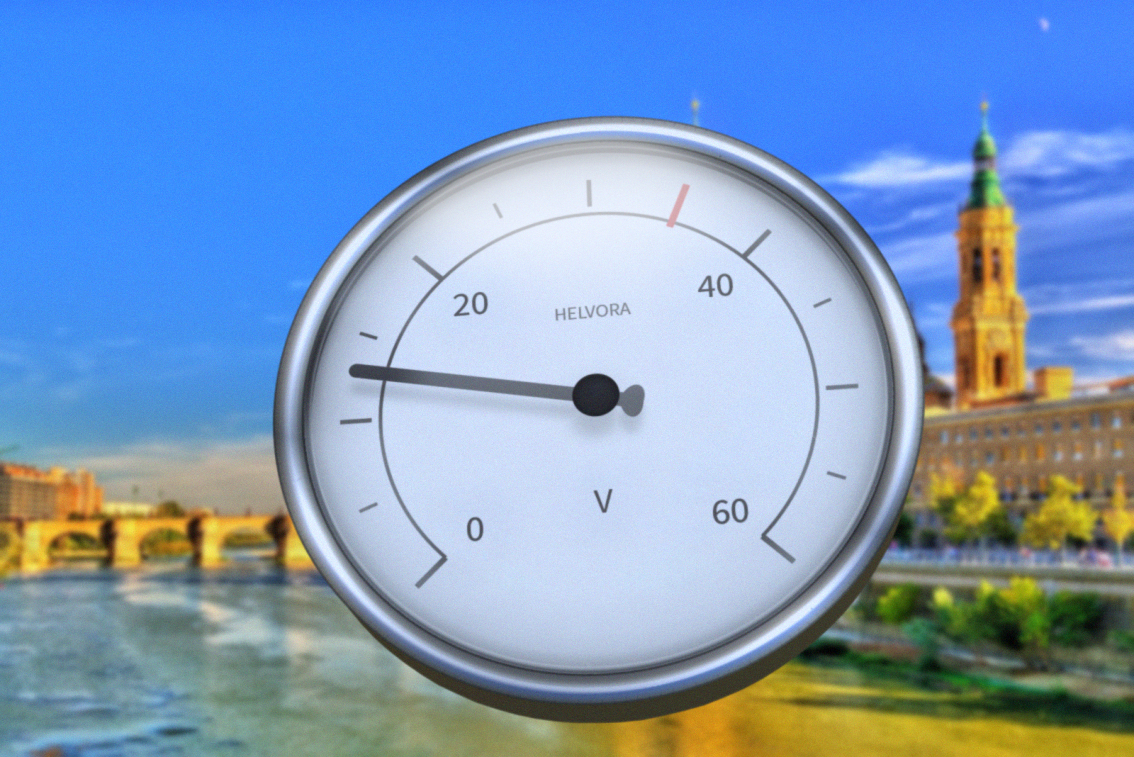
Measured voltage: 12.5 V
